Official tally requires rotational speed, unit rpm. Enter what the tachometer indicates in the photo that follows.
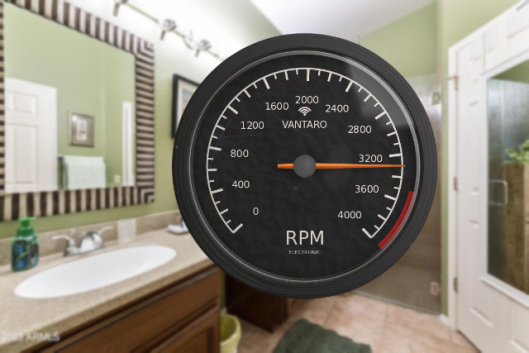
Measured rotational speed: 3300 rpm
